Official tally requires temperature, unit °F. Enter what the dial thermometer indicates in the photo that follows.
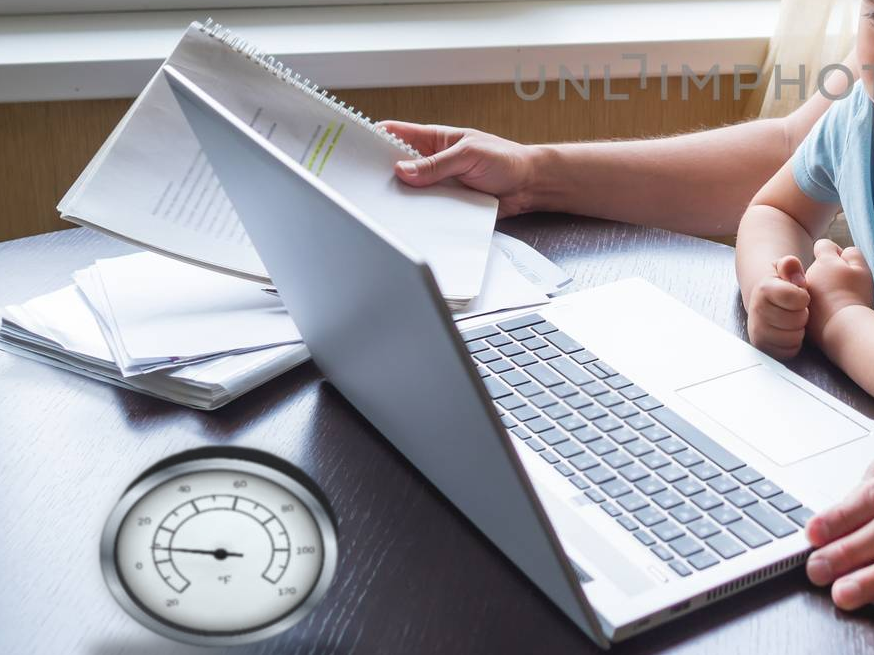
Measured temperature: 10 °F
